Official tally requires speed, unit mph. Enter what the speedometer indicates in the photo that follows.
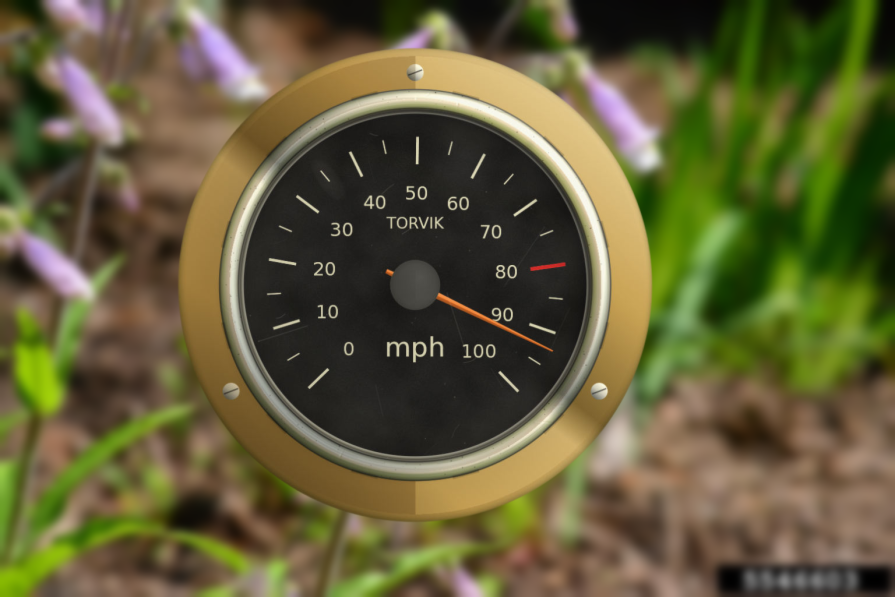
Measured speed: 92.5 mph
